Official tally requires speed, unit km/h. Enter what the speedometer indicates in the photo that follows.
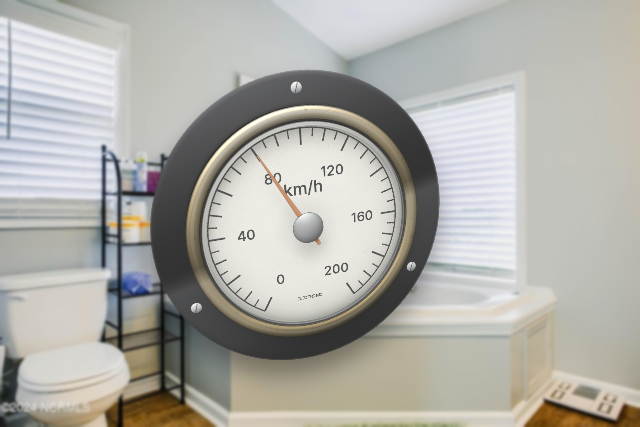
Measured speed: 80 km/h
